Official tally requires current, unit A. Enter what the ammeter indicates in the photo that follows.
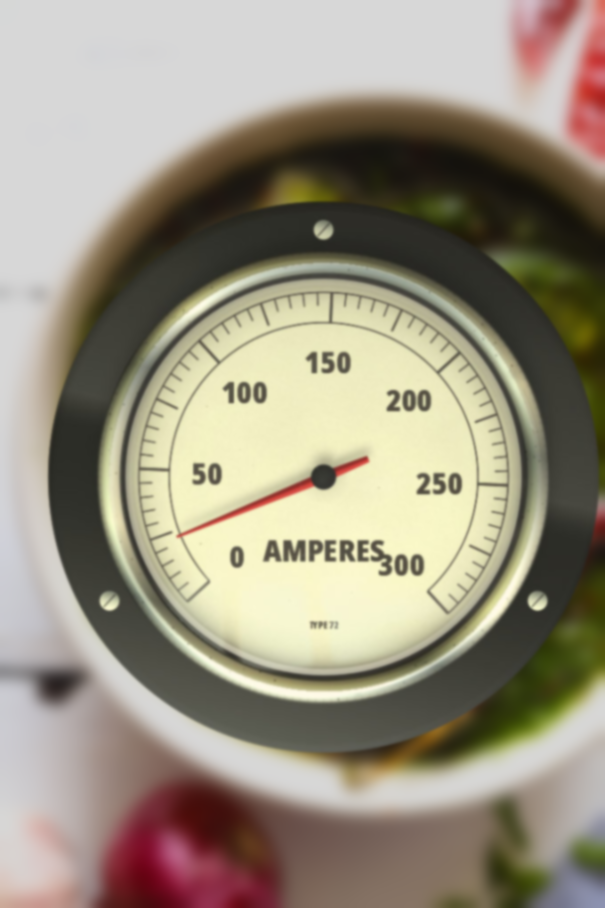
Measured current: 22.5 A
